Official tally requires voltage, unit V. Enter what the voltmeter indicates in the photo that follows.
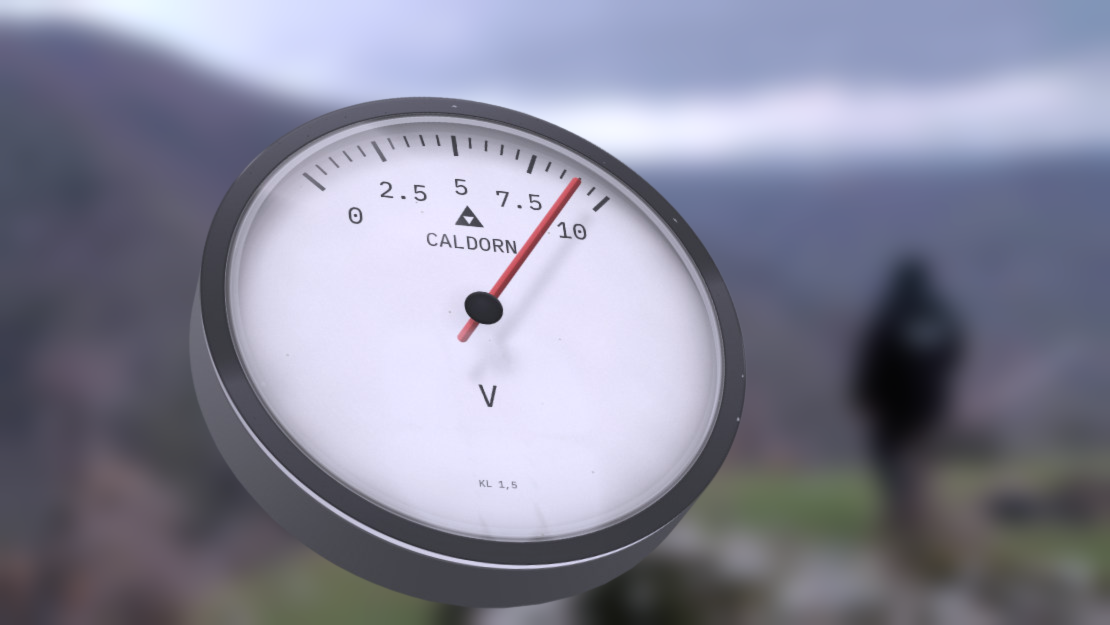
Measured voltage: 9 V
